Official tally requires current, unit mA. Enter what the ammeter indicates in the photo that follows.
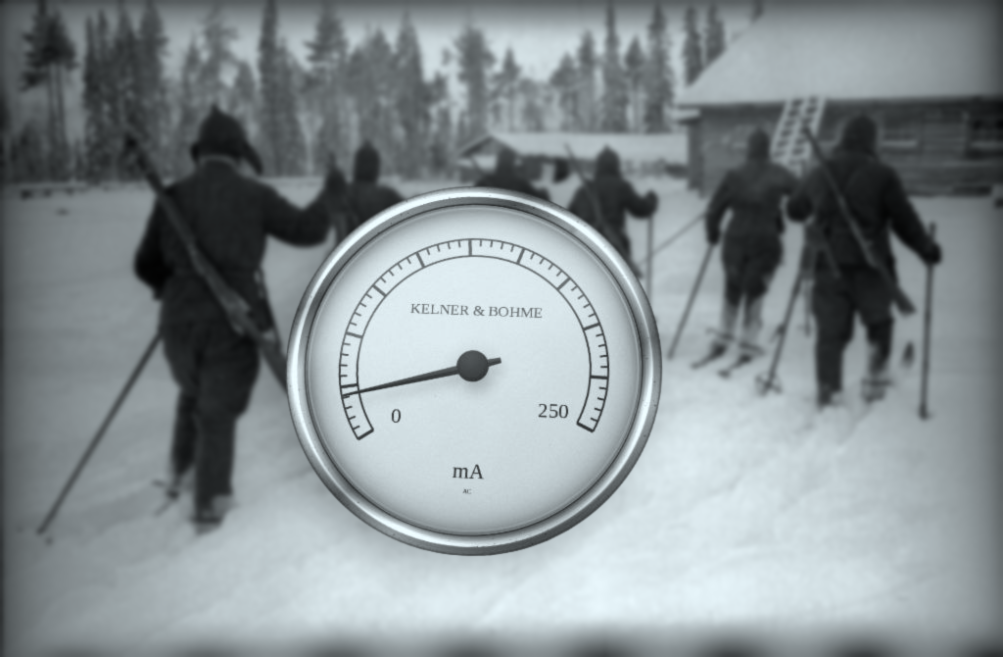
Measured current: 20 mA
